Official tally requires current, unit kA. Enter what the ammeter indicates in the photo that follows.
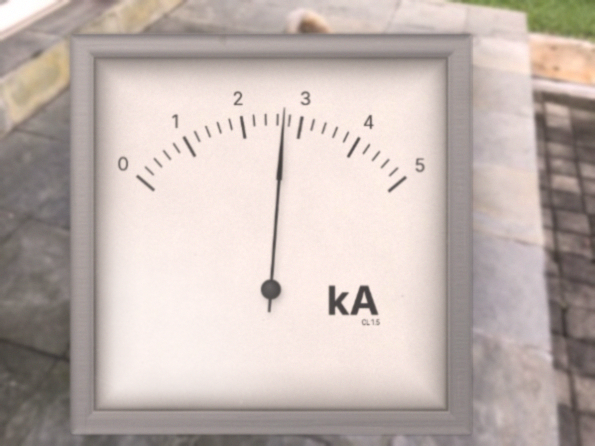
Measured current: 2.7 kA
